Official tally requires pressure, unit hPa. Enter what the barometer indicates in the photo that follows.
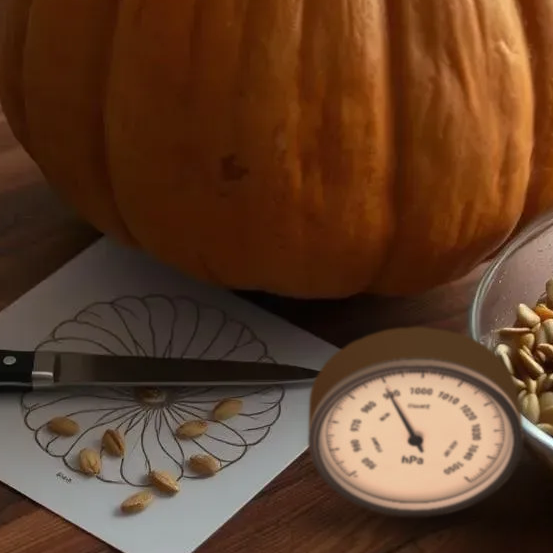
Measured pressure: 990 hPa
